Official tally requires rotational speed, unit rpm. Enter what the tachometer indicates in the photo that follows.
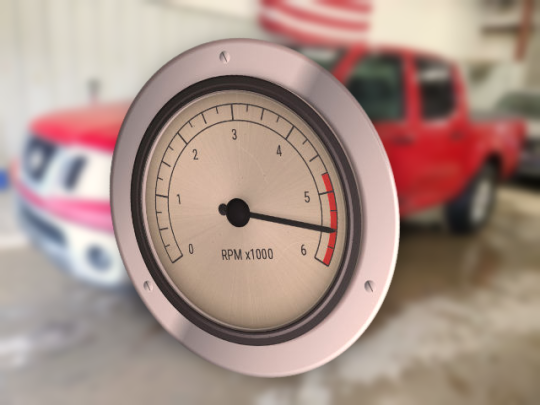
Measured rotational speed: 5500 rpm
